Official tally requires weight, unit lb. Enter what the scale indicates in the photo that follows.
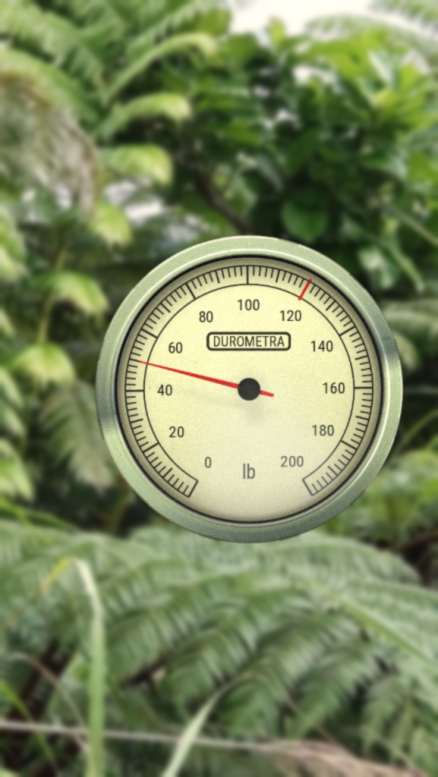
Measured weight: 50 lb
